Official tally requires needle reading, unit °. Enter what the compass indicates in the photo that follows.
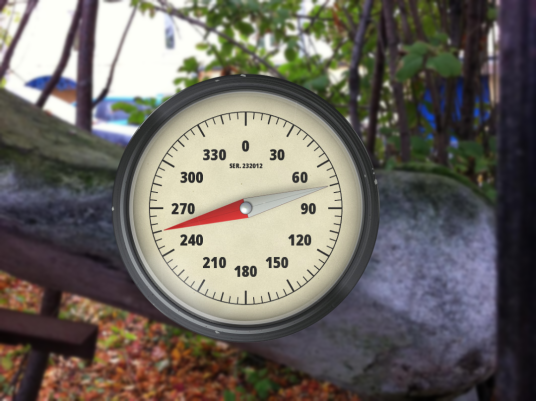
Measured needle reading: 255 °
